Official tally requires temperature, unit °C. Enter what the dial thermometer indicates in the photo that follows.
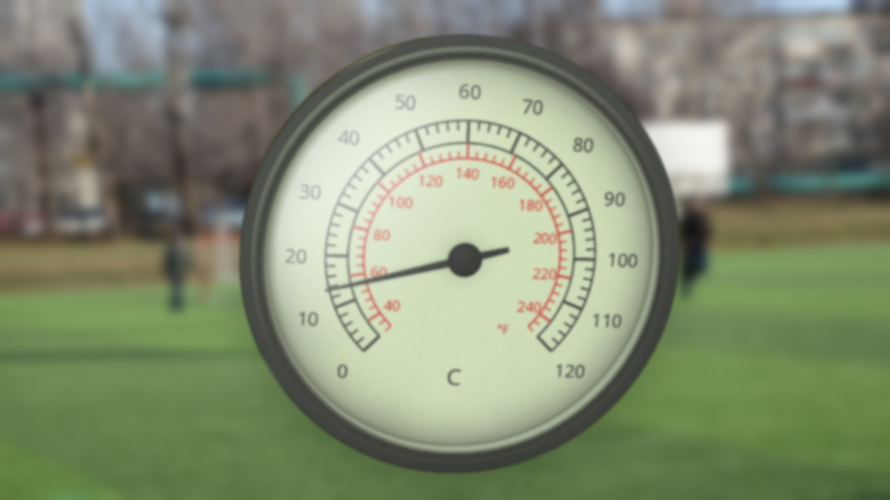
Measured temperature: 14 °C
